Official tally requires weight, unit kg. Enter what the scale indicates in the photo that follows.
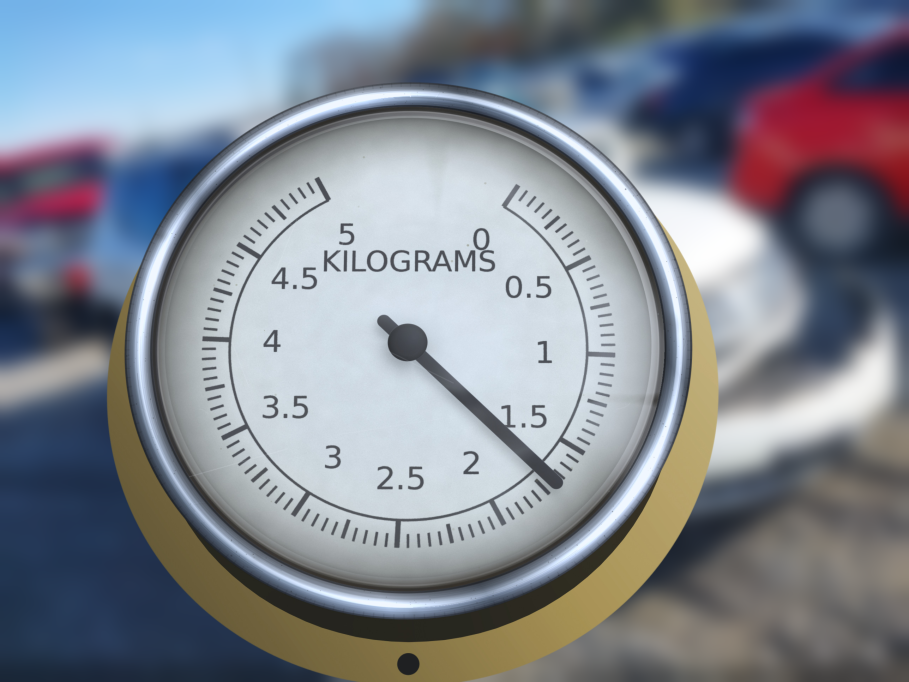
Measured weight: 1.7 kg
